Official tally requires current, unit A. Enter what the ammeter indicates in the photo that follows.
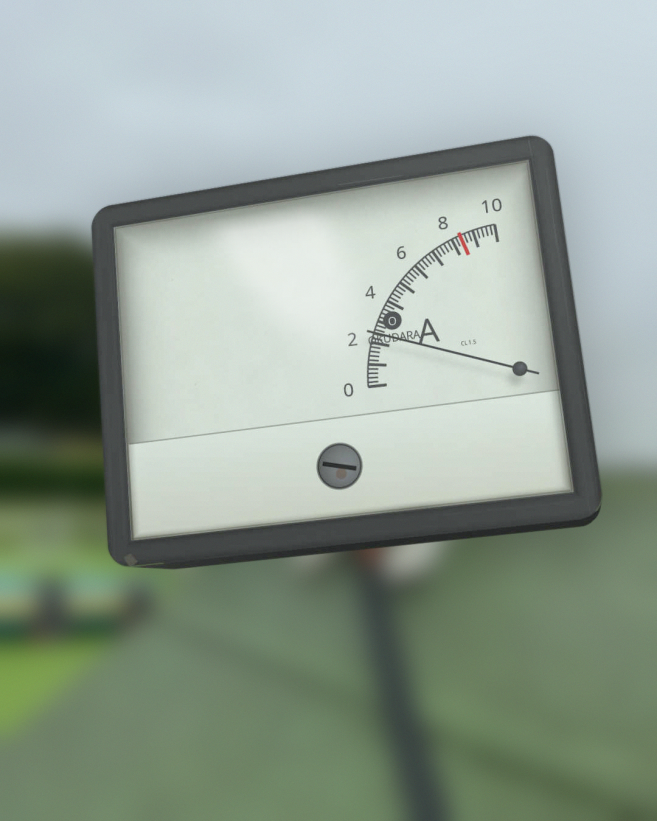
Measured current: 2.4 A
